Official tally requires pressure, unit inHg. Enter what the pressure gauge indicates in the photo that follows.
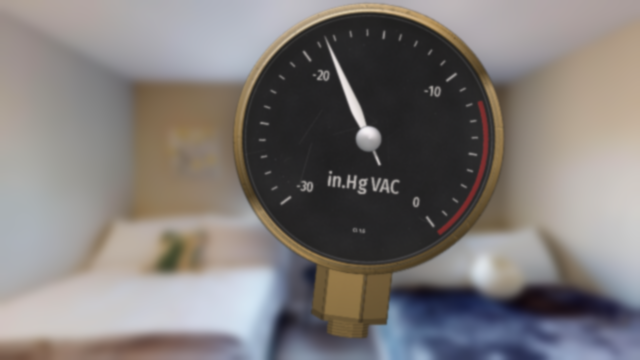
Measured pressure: -18.5 inHg
